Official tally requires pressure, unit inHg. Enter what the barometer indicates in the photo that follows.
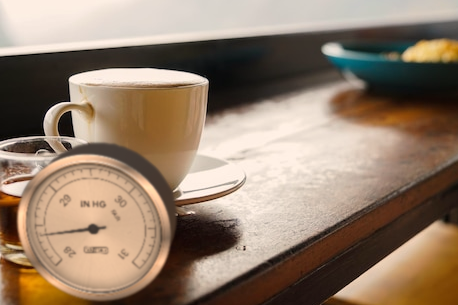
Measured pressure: 28.4 inHg
